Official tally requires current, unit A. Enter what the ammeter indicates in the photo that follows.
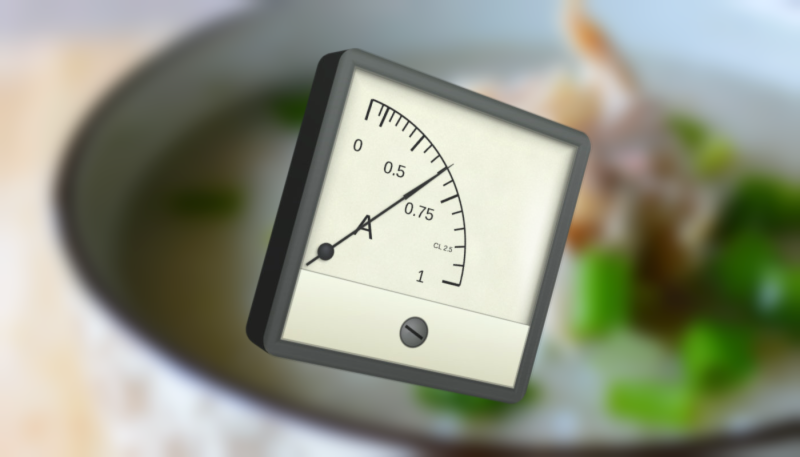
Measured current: 0.65 A
